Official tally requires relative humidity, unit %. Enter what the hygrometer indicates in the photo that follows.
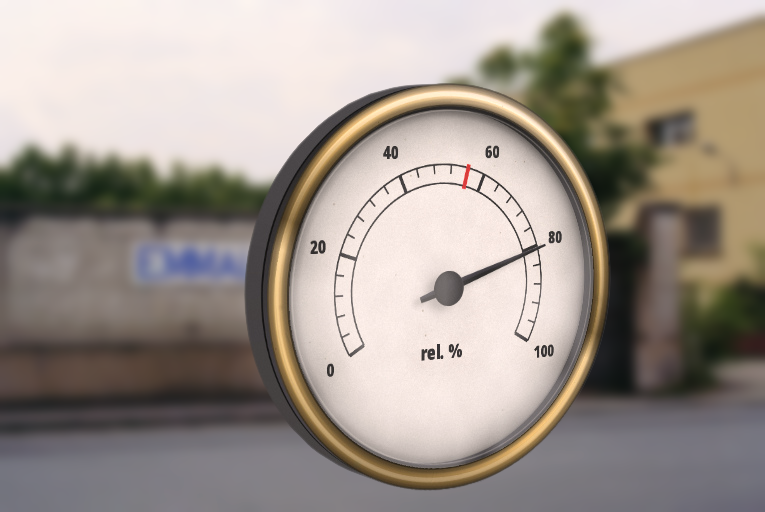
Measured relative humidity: 80 %
